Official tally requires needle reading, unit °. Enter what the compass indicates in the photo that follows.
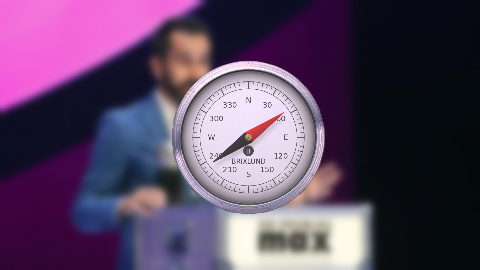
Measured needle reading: 55 °
